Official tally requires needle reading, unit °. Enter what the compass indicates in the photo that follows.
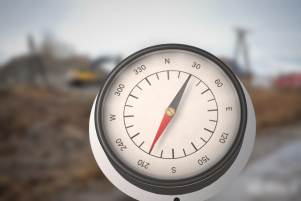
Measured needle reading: 210 °
